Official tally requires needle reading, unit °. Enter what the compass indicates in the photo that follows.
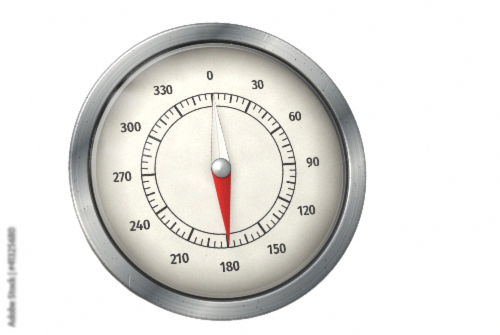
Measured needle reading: 180 °
